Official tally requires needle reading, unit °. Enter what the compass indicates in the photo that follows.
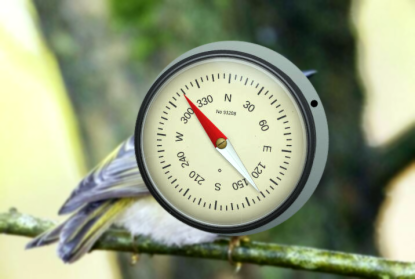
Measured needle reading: 315 °
